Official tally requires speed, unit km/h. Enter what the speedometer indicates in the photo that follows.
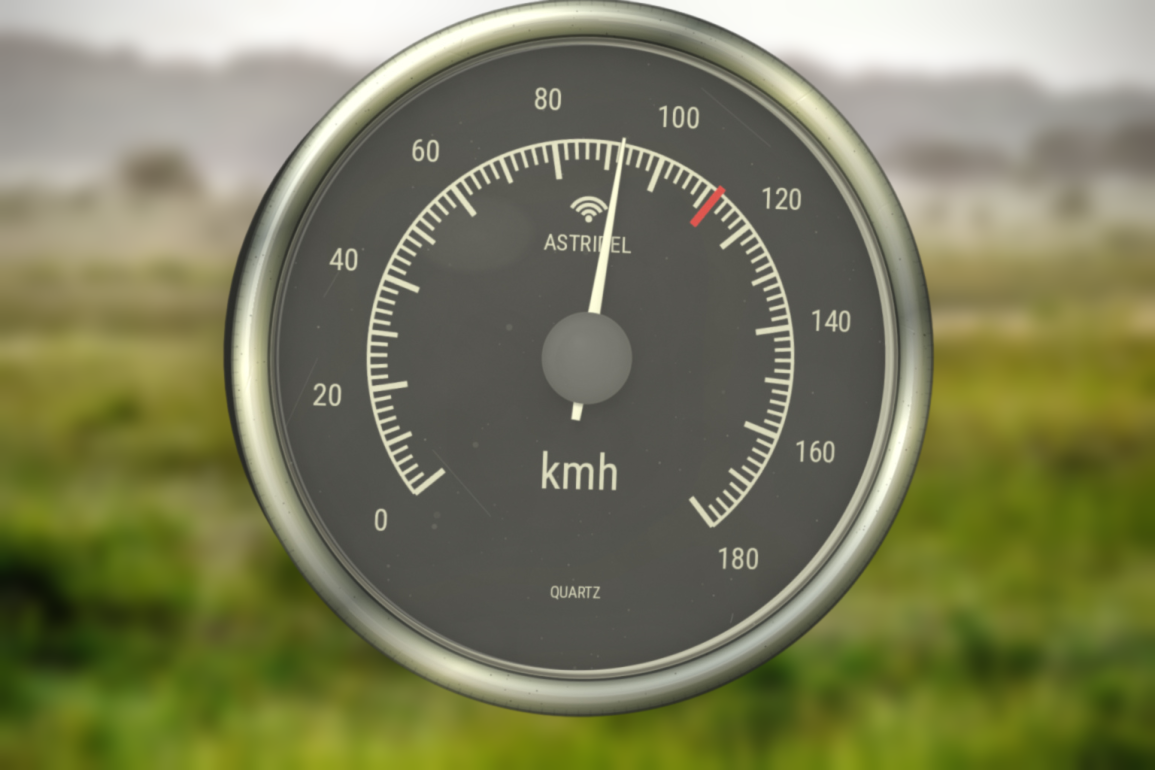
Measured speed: 92 km/h
